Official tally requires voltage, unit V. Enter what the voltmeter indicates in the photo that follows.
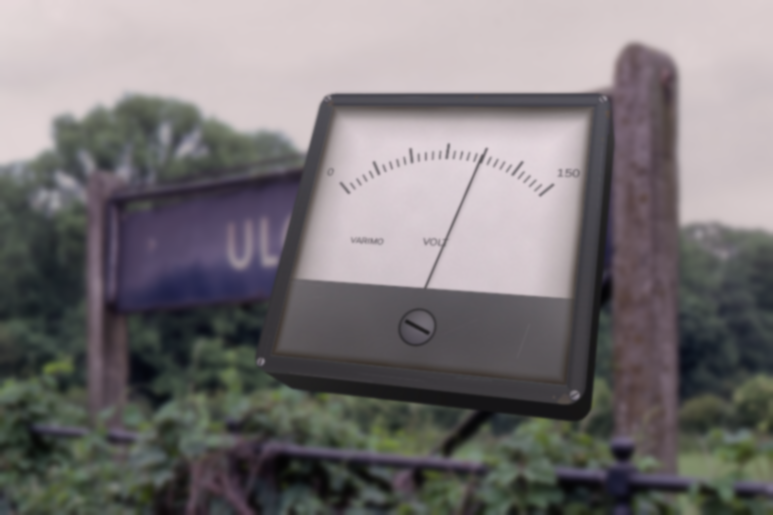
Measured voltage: 100 V
